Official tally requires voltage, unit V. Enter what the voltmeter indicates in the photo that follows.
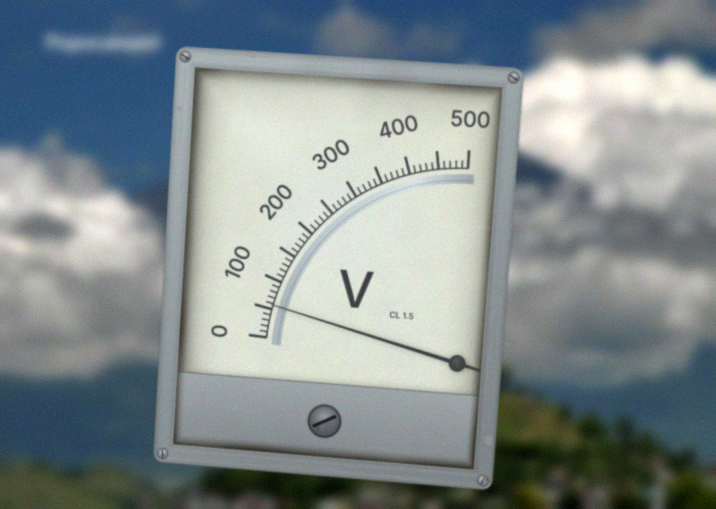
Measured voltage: 60 V
